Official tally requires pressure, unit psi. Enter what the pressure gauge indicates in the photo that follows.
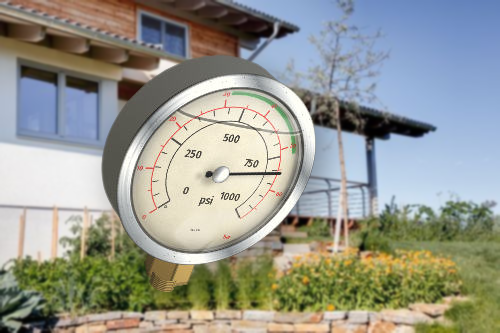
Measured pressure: 800 psi
